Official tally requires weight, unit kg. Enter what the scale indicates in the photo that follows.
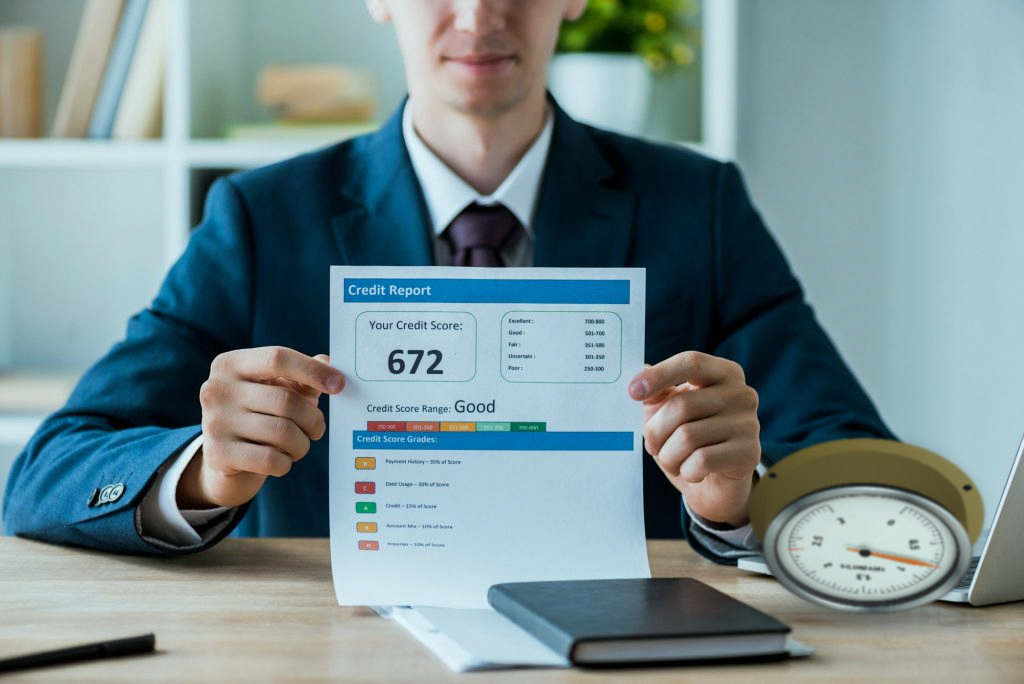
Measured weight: 0.75 kg
